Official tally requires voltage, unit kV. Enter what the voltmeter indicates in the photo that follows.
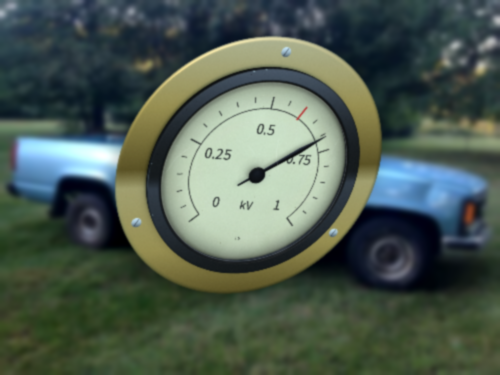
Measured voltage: 0.7 kV
